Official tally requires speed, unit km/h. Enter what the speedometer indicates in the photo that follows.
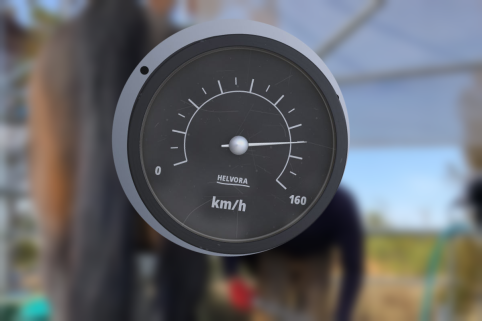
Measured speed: 130 km/h
